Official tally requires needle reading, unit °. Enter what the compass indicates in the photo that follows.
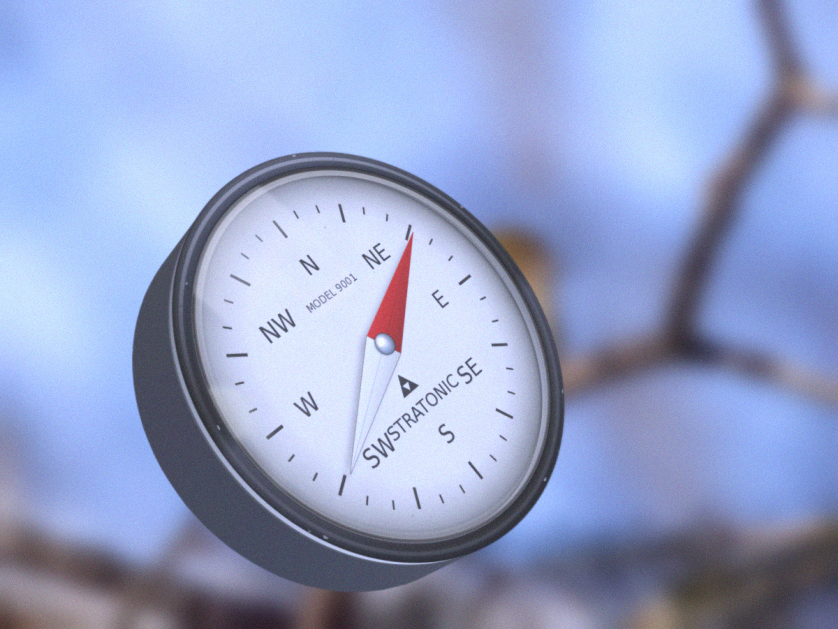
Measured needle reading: 60 °
